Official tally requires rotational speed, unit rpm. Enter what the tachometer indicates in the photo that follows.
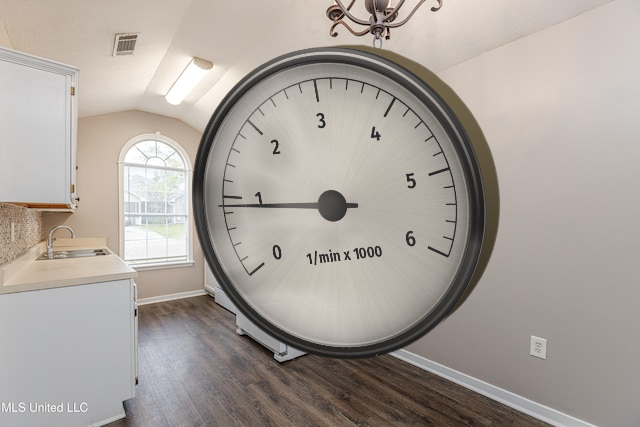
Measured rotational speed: 900 rpm
